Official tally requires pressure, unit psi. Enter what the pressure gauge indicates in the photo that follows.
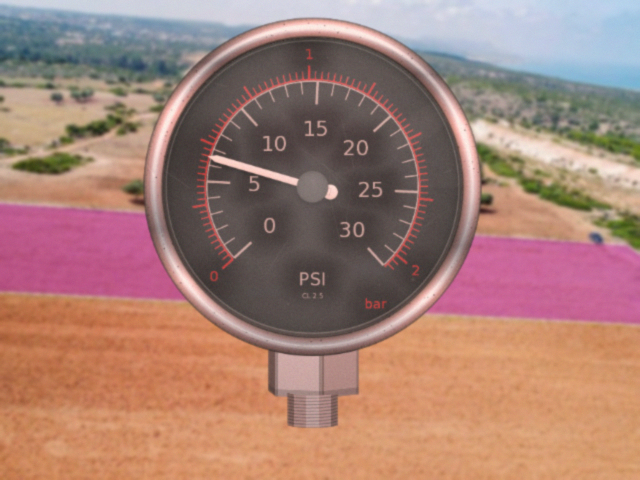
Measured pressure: 6.5 psi
